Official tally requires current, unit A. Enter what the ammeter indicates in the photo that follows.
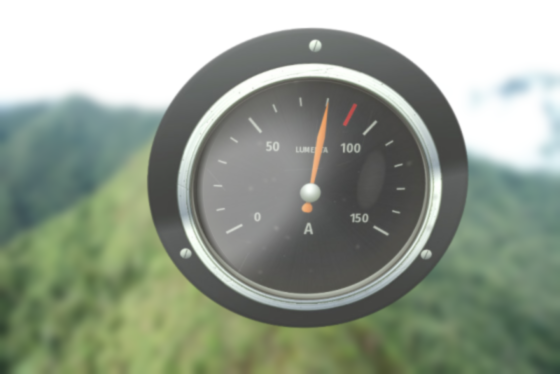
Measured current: 80 A
